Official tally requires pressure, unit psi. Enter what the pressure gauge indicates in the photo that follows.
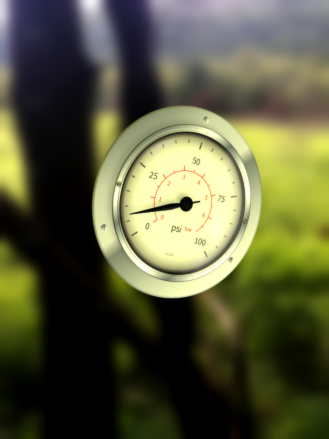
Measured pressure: 7.5 psi
